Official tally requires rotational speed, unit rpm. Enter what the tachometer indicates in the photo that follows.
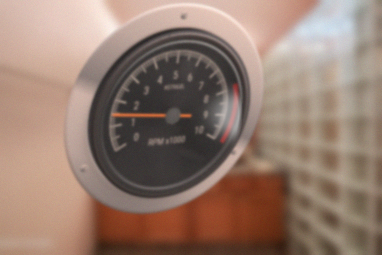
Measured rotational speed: 1500 rpm
